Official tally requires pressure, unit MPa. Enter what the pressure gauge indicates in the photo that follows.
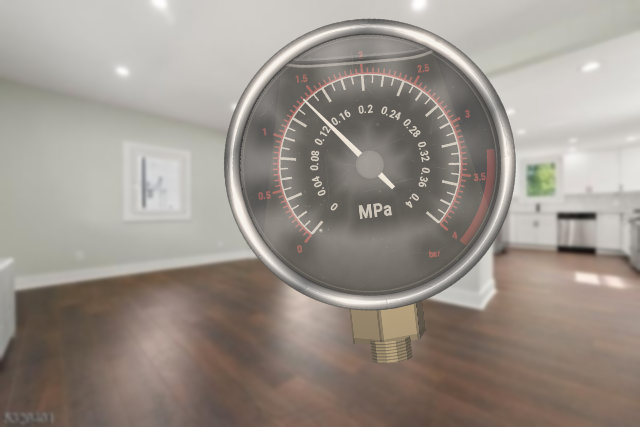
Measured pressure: 0.14 MPa
